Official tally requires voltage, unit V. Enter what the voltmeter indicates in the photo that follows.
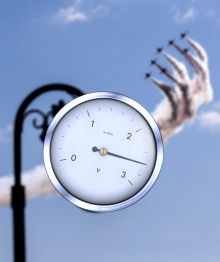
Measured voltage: 2.6 V
